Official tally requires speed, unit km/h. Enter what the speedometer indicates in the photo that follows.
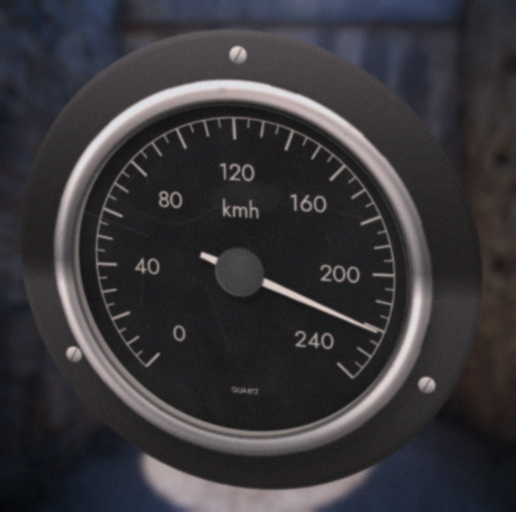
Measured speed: 220 km/h
